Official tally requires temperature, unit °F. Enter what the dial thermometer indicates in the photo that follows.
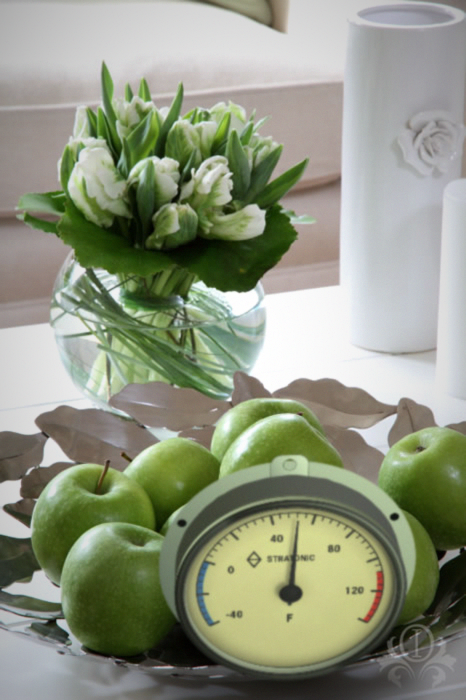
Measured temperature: 52 °F
